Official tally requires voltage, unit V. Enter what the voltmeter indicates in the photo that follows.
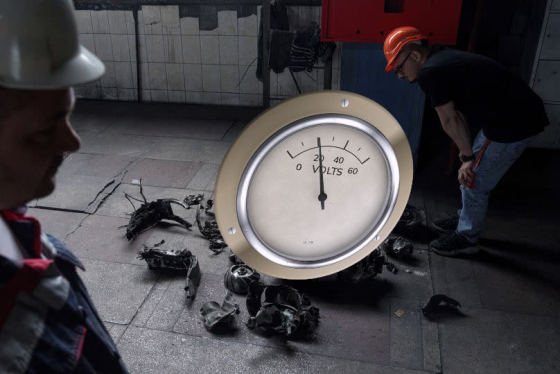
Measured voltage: 20 V
